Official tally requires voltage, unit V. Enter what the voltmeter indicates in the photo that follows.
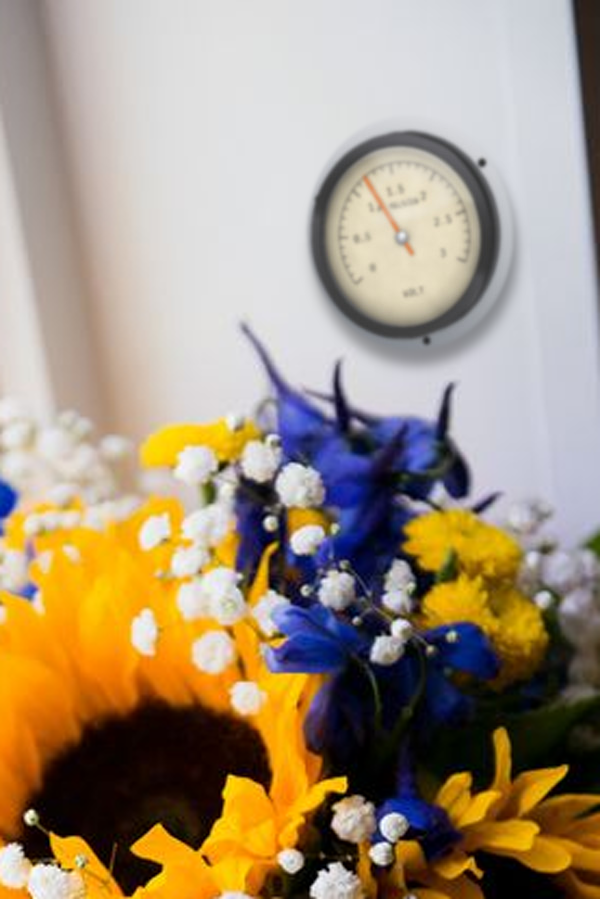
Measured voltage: 1.2 V
